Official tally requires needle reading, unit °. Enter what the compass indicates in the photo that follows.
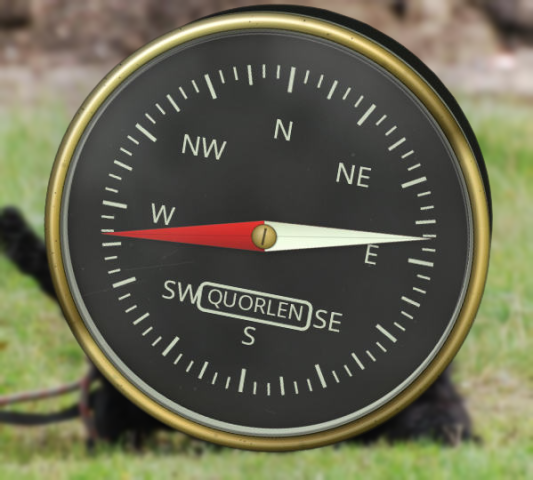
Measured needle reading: 260 °
